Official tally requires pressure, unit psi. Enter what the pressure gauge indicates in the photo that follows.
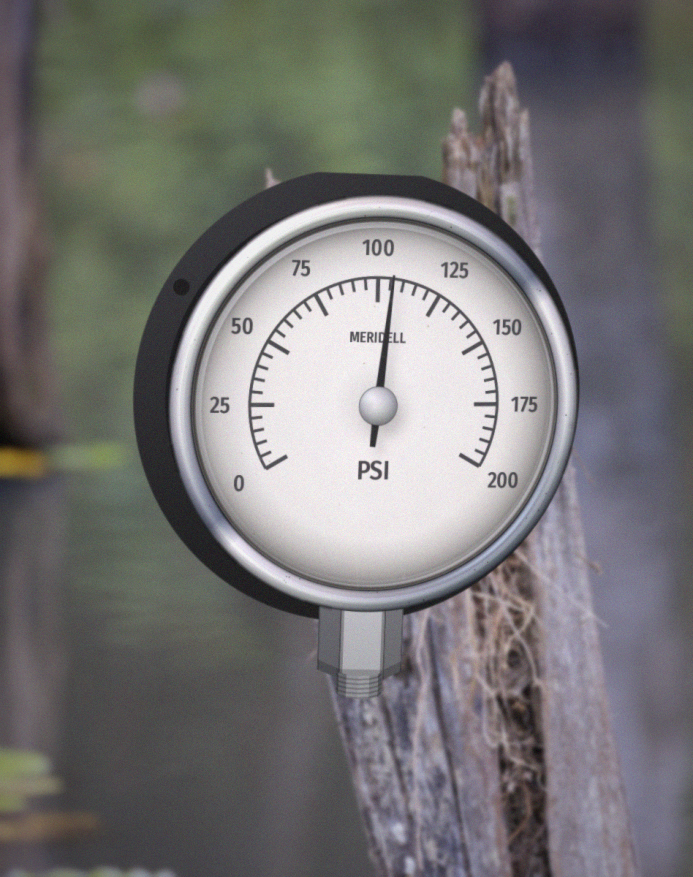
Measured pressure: 105 psi
